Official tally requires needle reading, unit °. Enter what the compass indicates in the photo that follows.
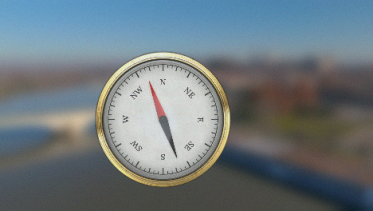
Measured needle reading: 340 °
